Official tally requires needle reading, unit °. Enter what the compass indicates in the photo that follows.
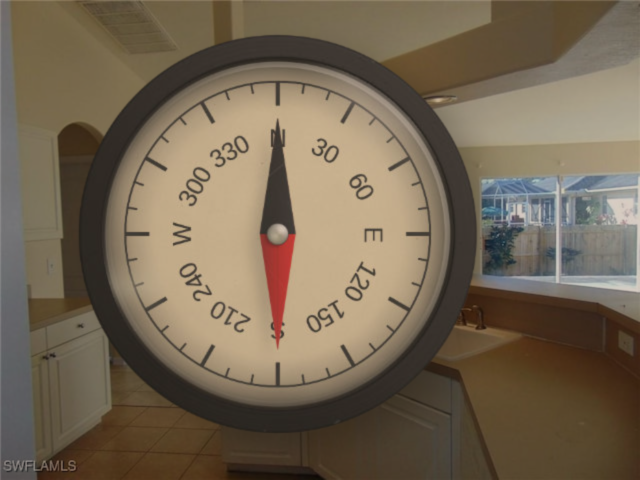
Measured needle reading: 180 °
